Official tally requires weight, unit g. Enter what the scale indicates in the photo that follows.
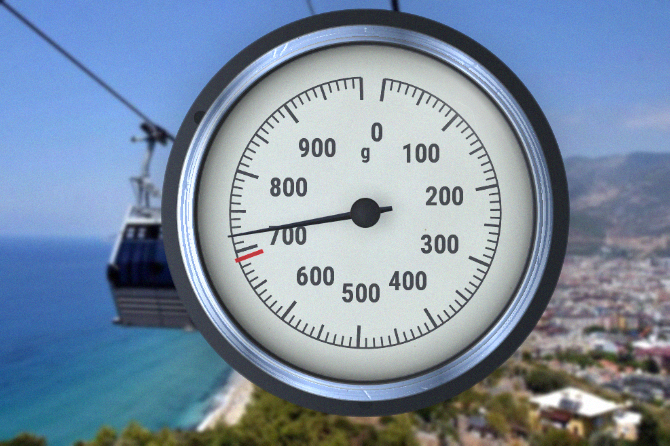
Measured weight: 720 g
